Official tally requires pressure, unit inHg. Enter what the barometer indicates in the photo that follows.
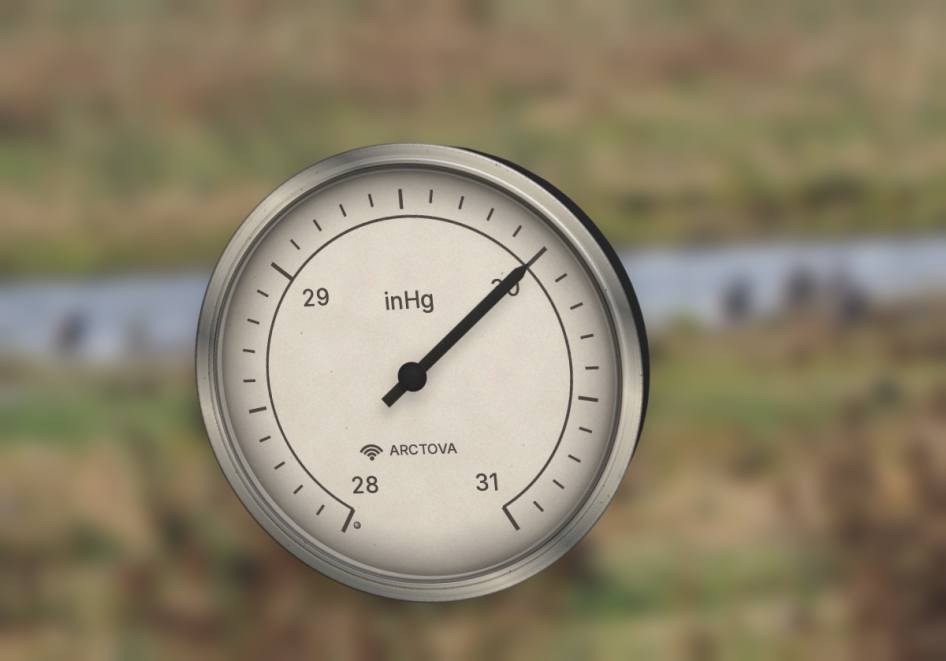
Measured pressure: 30 inHg
